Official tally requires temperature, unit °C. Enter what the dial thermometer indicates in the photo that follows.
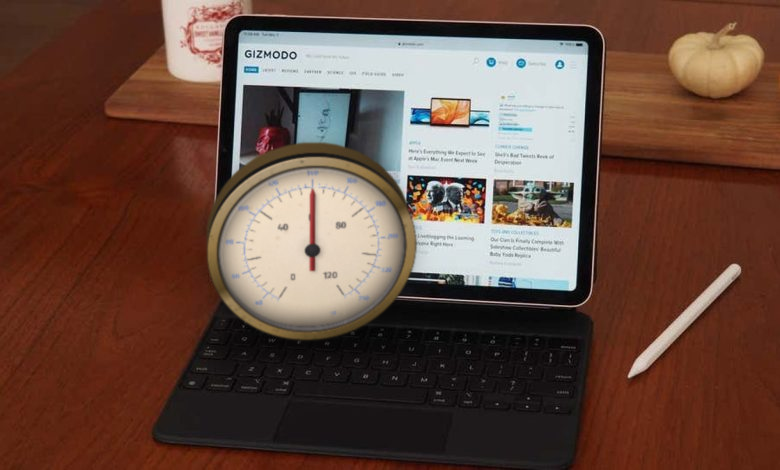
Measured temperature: 60 °C
